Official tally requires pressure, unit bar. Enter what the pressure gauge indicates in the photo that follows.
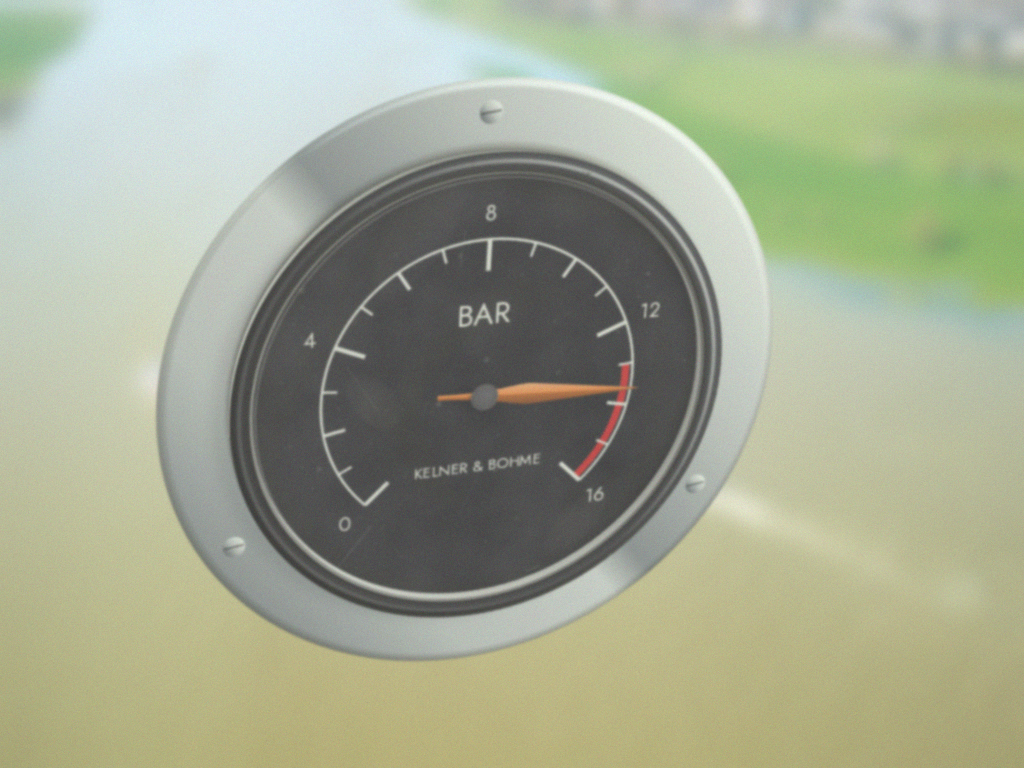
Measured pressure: 13.5 bar
